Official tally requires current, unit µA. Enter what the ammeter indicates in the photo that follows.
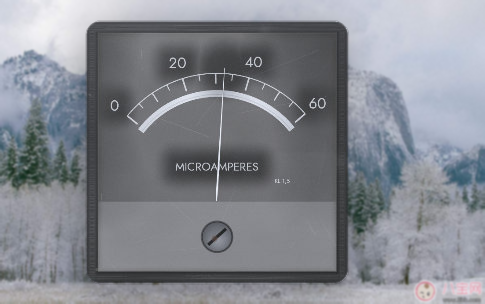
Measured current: 32.5 µA
